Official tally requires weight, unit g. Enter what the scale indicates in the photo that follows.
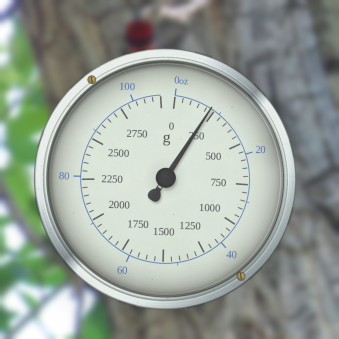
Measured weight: 225 g
